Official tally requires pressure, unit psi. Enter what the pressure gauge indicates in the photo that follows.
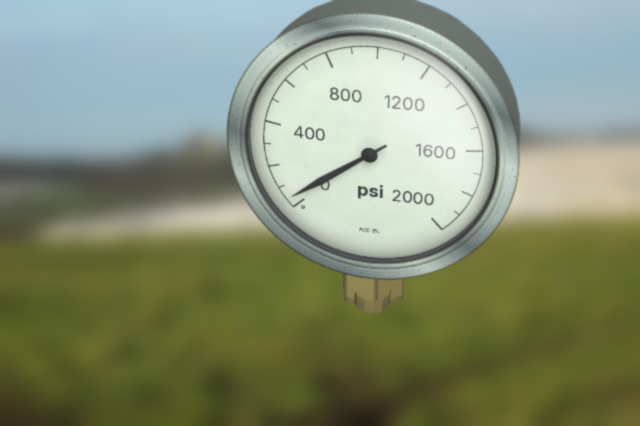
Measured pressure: 50 psi
